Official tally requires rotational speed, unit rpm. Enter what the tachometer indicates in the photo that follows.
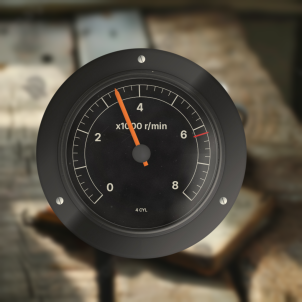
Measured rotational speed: 3400 rpm
